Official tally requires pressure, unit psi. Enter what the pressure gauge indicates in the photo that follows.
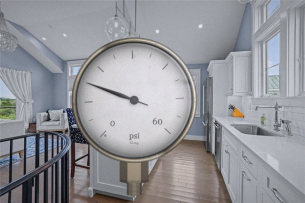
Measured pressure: 15 psi
